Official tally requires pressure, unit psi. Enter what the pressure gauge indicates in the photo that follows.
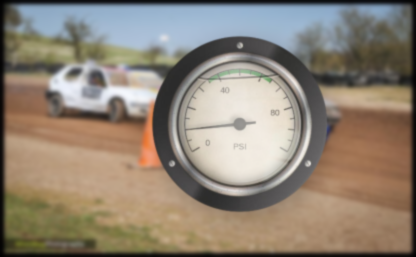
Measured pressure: 10 psi
